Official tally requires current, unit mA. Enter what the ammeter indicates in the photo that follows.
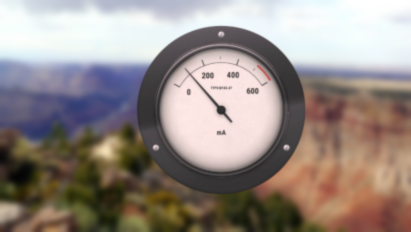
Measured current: 100 mA
